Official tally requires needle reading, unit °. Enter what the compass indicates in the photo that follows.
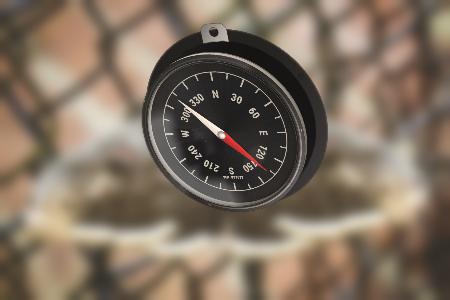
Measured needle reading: 135 °
